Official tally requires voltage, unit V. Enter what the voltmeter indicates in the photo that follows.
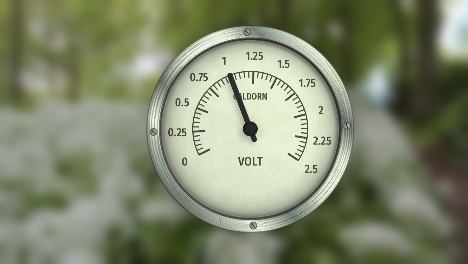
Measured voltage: 1 V
